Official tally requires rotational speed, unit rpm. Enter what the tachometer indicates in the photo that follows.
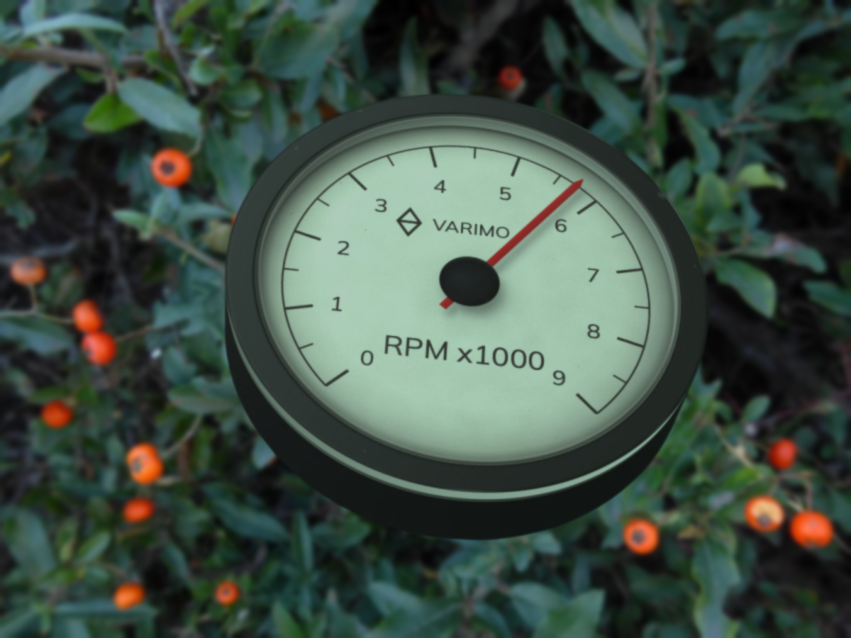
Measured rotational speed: 5750 rpm
